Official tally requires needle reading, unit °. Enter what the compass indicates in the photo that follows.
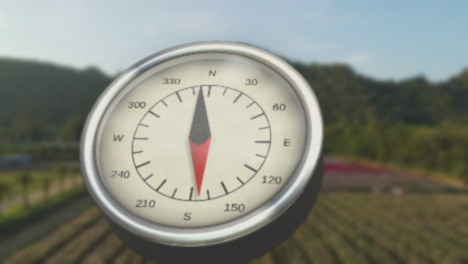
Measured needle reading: 172.5 °
